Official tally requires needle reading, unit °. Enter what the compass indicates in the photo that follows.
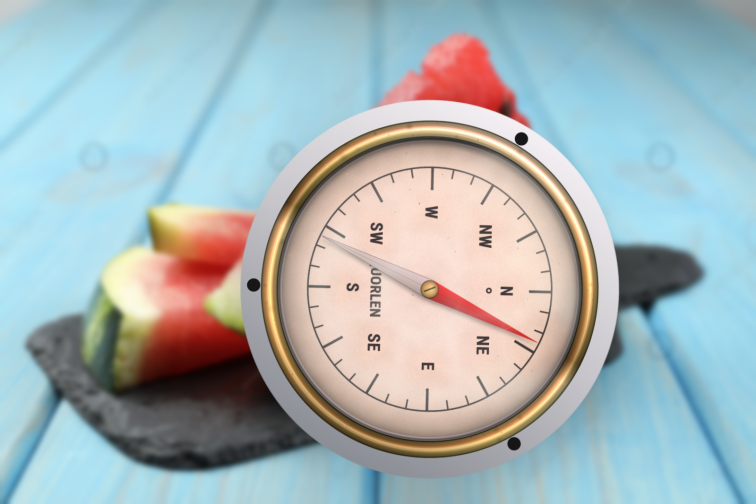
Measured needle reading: 25 °
